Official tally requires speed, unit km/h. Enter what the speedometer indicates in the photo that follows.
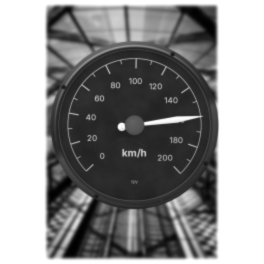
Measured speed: 160 km/h
